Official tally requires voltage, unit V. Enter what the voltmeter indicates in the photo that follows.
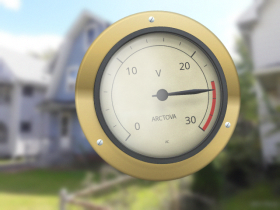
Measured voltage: 25 V
